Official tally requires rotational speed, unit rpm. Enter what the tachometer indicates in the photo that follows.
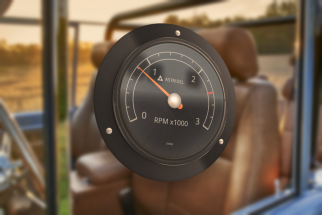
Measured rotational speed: 800 rpm
